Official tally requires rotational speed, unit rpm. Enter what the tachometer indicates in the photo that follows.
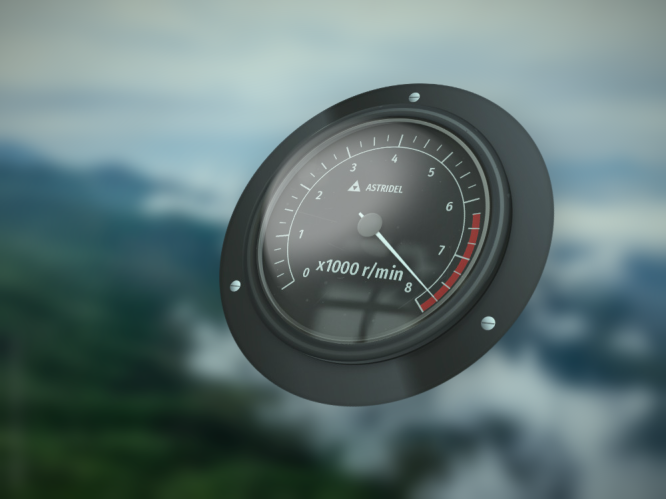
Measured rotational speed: 7750 rpm
